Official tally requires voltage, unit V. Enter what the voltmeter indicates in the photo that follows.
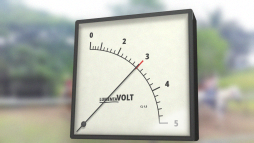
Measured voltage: 3 V
